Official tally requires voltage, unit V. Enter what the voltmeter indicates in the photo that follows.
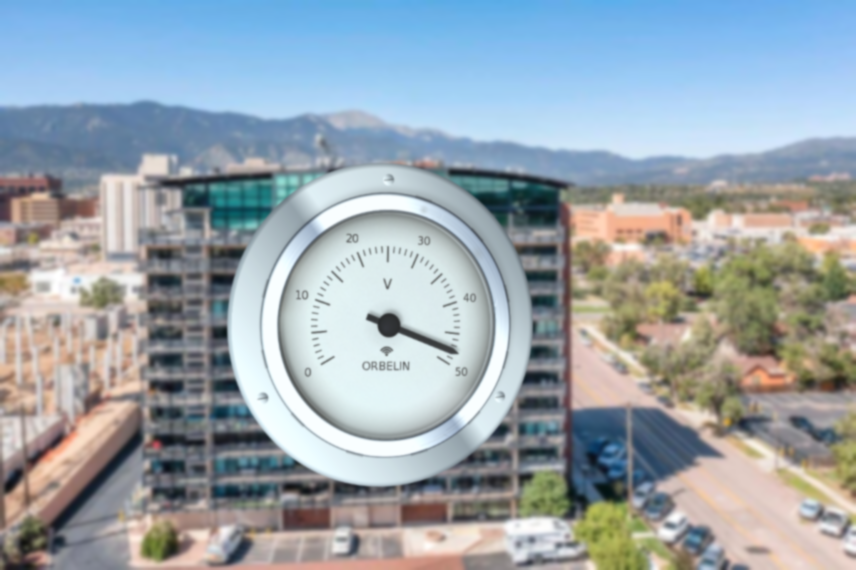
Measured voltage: 48 V
